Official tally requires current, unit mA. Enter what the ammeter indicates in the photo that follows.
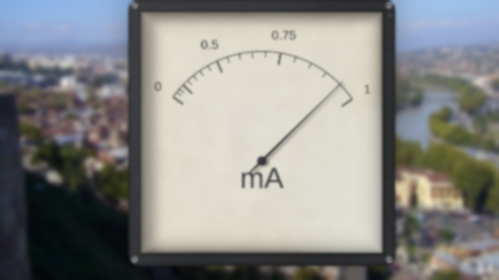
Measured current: 0.95 mA
